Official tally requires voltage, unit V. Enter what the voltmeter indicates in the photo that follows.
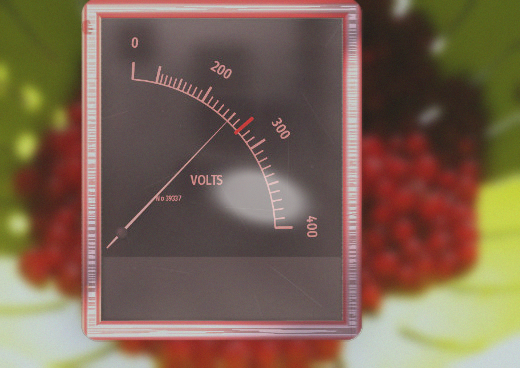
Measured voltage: 250 V
